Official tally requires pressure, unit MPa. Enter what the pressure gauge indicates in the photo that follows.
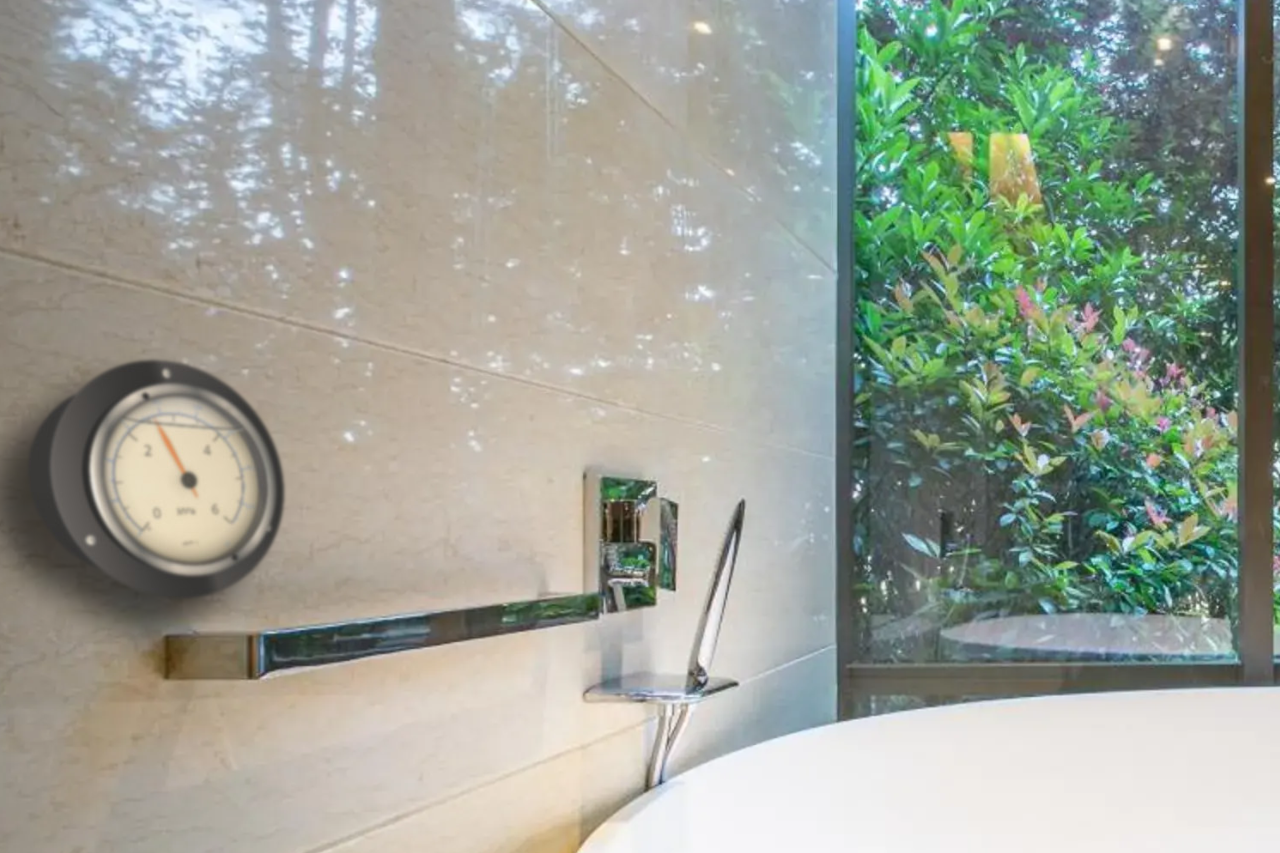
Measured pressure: 2.5 MPa
